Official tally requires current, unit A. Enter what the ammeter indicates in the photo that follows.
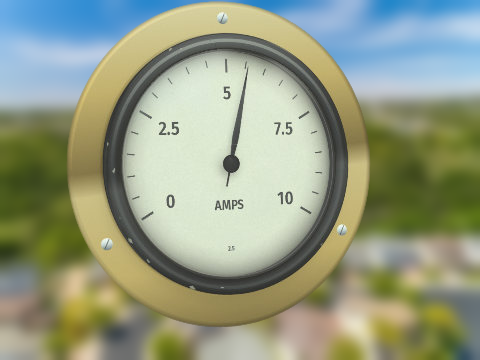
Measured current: 5.5 A
